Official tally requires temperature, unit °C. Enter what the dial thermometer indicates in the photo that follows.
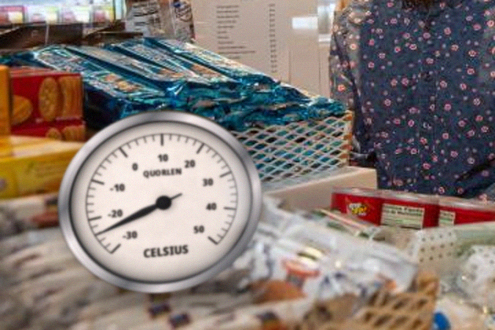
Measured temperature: -24 °C
